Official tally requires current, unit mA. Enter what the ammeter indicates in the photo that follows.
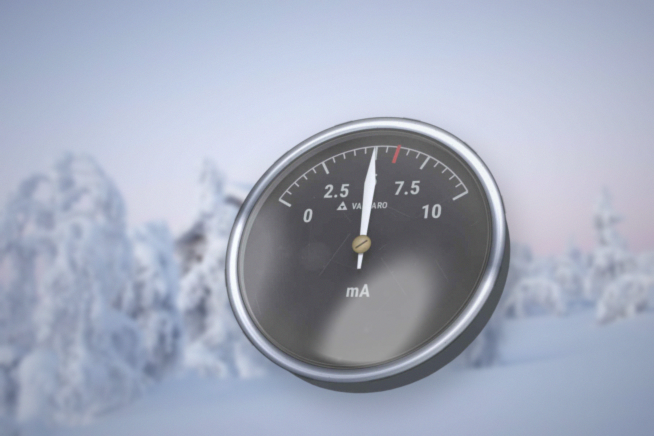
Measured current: 5 mA
